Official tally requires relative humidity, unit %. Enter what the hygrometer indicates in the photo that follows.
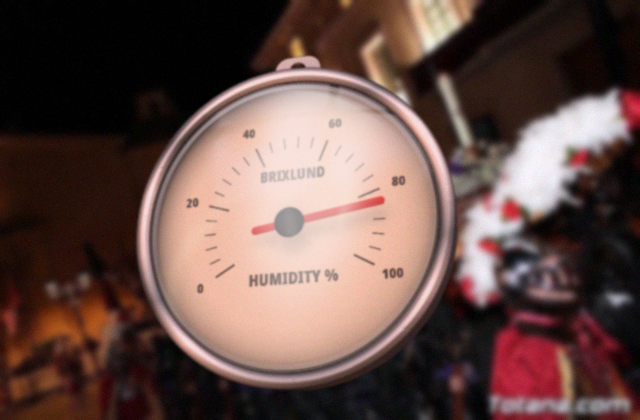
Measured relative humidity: 84 %
